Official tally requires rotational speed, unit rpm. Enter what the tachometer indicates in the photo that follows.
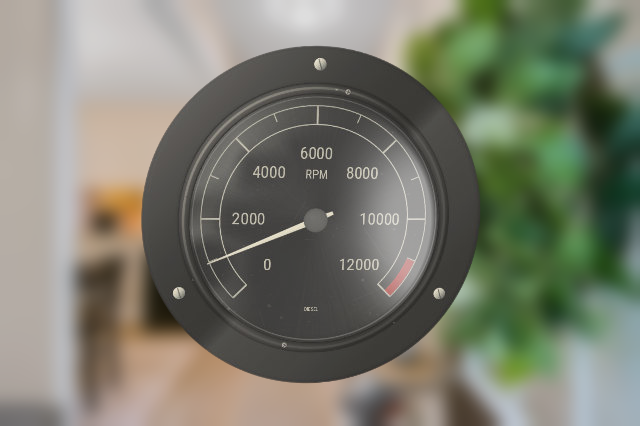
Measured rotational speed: 1000 rpm
